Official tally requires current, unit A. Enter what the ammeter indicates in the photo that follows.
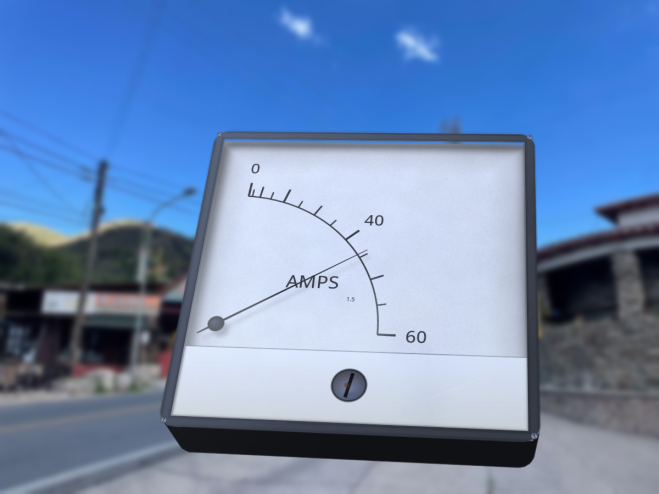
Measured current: 45 A
